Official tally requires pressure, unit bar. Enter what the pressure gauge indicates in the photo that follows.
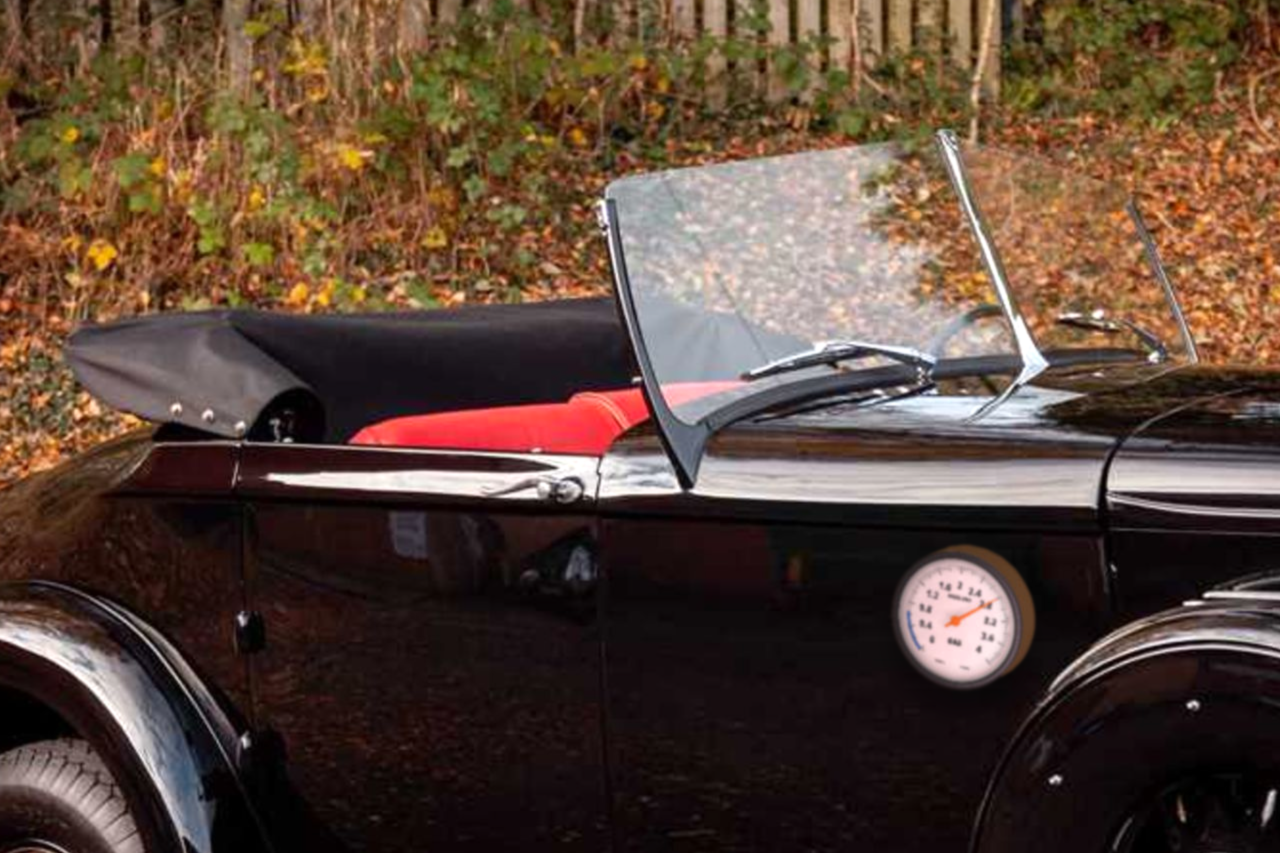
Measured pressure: 2.8 bar
